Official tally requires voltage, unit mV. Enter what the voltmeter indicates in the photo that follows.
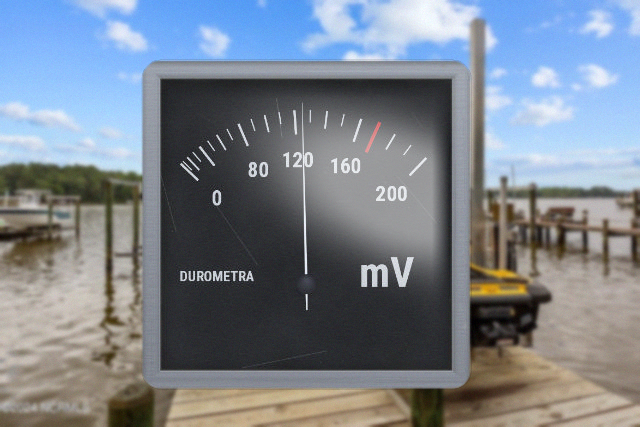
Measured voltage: 125 mV
